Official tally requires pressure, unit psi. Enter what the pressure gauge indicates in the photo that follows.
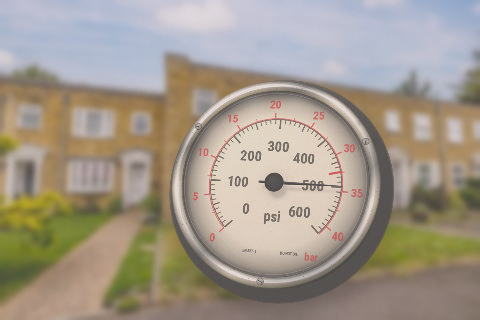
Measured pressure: 500 psi
